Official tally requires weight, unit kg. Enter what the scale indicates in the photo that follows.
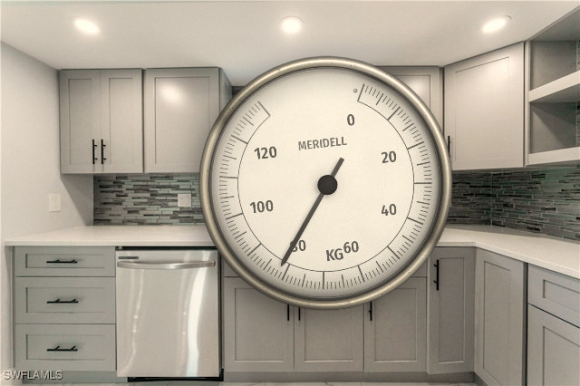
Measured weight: 82 kg
